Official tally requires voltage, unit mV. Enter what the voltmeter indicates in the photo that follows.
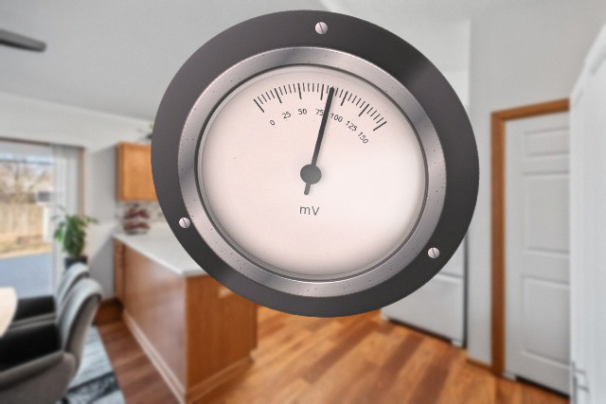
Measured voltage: 85 mV
